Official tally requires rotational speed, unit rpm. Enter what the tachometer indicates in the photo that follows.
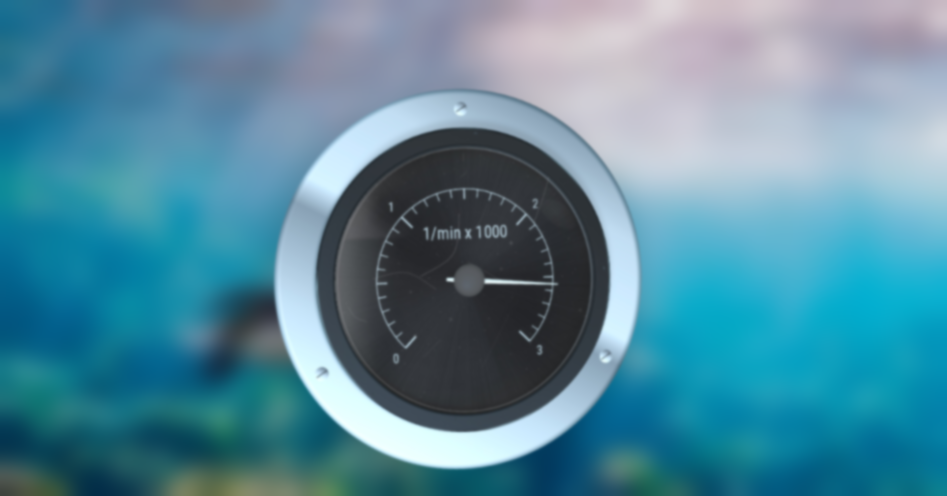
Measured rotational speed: 2550 rpm
